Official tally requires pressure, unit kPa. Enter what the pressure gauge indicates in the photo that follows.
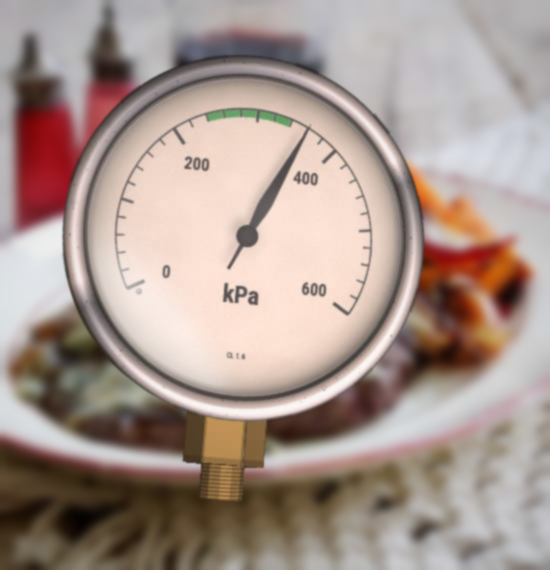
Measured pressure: 360 kPa
